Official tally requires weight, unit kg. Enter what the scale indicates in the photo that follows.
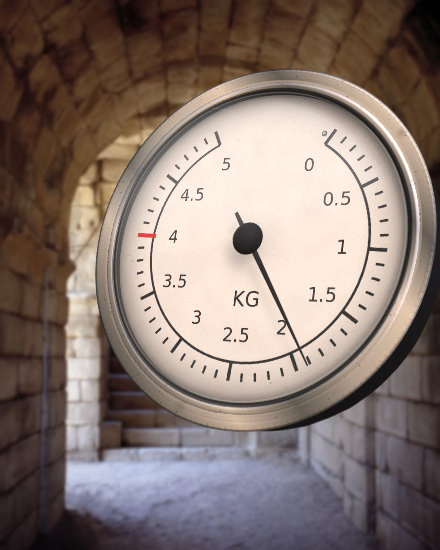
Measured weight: 1.9 kg
